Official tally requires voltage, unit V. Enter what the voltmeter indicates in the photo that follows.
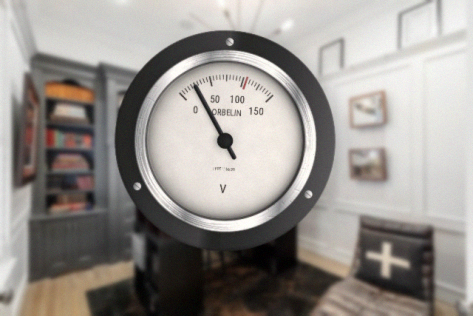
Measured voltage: 25 V
